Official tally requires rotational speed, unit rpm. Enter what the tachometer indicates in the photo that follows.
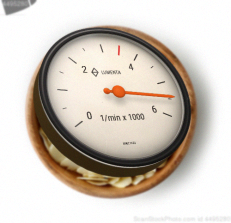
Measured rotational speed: 5500 rpm
